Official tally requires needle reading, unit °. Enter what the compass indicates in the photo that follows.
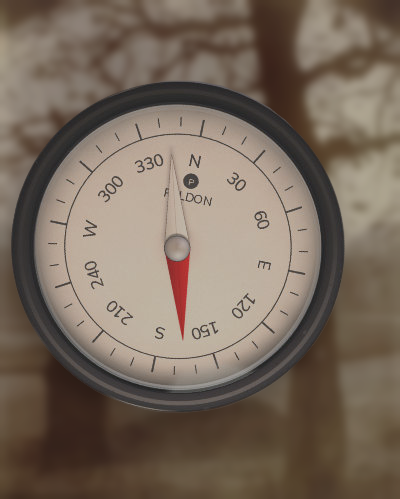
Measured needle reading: 165 °
